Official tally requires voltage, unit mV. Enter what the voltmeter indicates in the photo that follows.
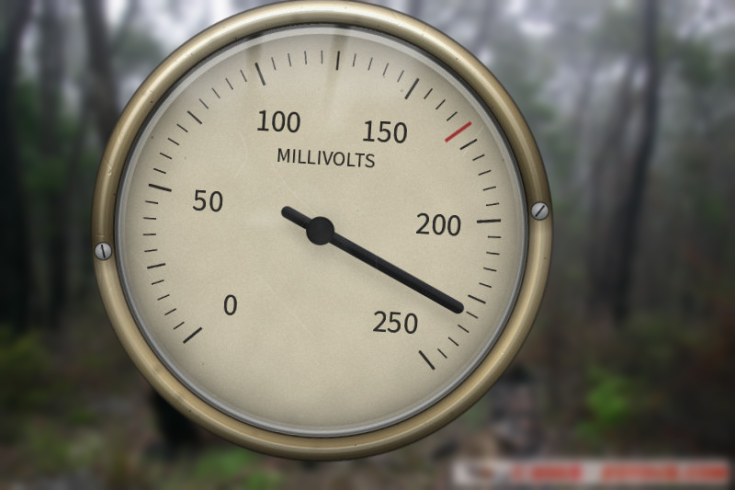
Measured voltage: 230 mV
